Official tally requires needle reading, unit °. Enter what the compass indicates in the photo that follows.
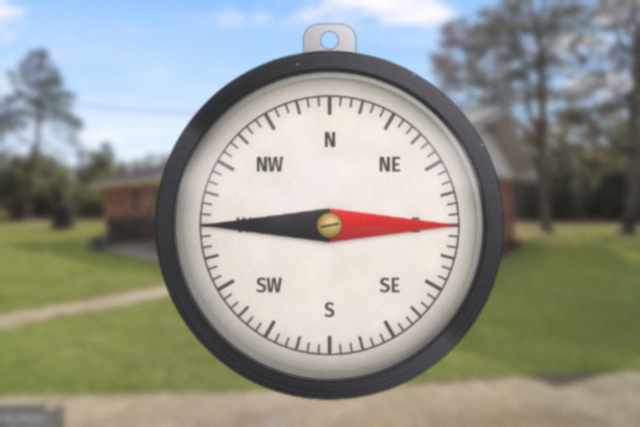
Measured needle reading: 90 °
